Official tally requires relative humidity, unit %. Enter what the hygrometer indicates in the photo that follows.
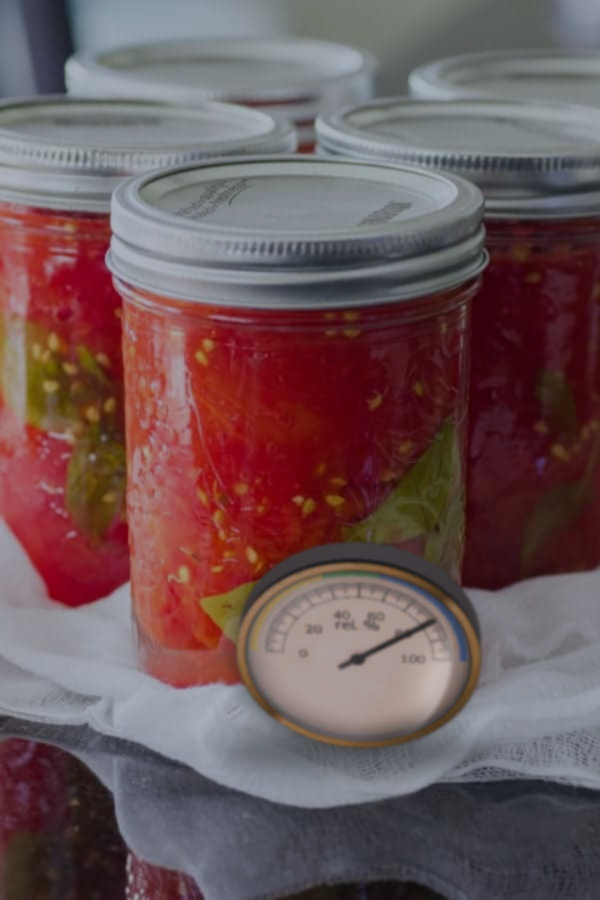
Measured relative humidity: 80 %
